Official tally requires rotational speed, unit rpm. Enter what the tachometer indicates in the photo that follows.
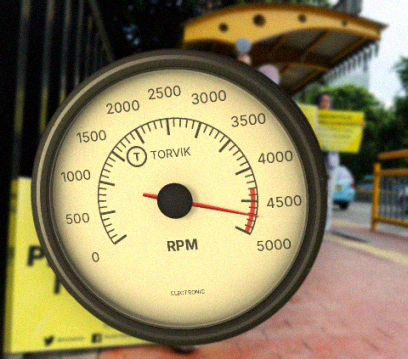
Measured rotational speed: 4700 rpm
